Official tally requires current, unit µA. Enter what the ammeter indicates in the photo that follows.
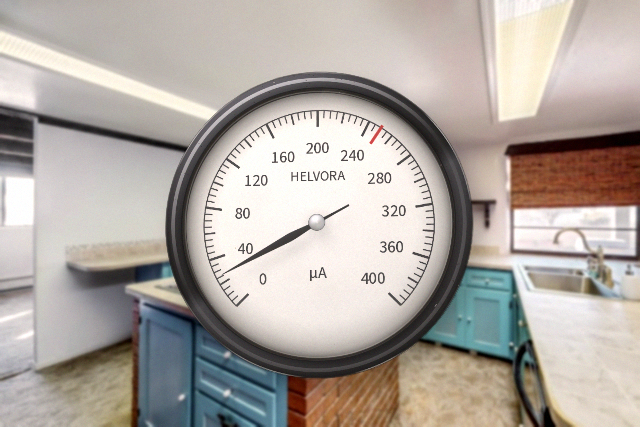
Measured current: 25 µA
